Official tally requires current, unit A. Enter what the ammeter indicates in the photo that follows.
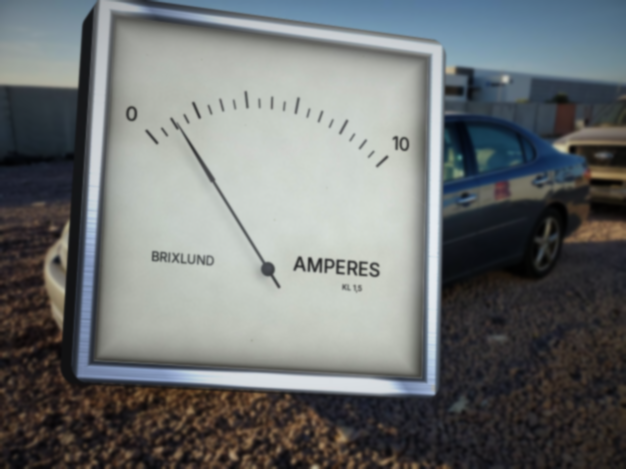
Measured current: 1 A
